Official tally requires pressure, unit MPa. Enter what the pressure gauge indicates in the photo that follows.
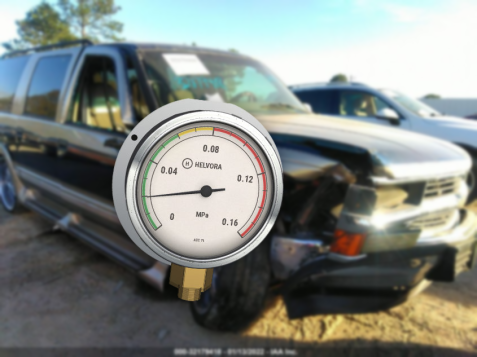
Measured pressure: 0.02 MPa
